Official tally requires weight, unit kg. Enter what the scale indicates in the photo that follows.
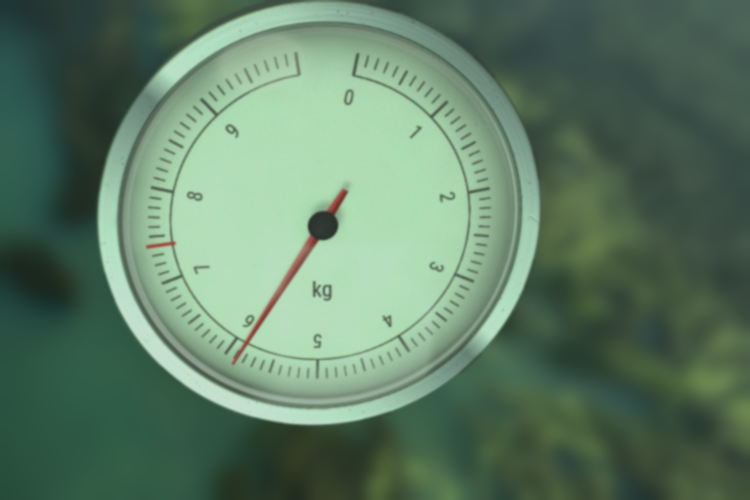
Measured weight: 5.9 kg
